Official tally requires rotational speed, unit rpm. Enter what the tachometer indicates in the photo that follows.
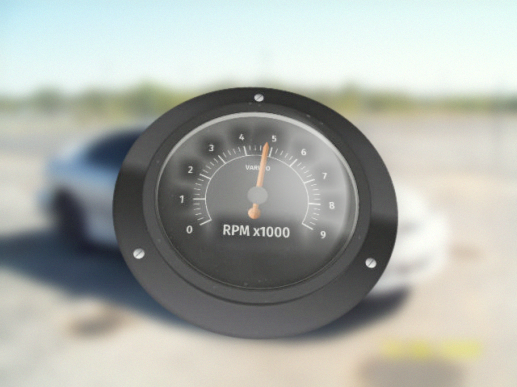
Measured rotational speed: 4800 rpm
